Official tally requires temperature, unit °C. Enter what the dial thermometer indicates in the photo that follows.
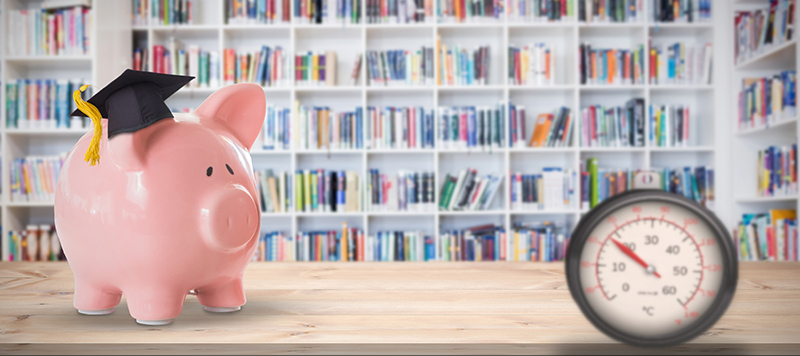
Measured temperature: 18 °C
